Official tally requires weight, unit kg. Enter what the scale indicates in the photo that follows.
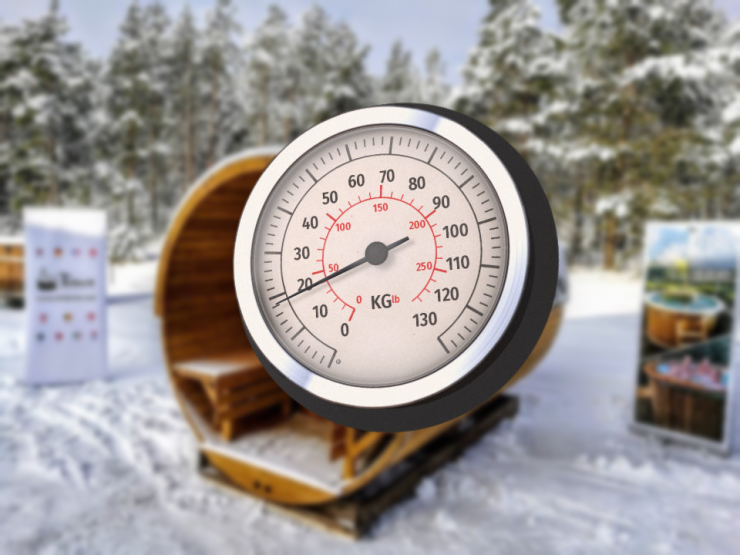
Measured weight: 18 kg
